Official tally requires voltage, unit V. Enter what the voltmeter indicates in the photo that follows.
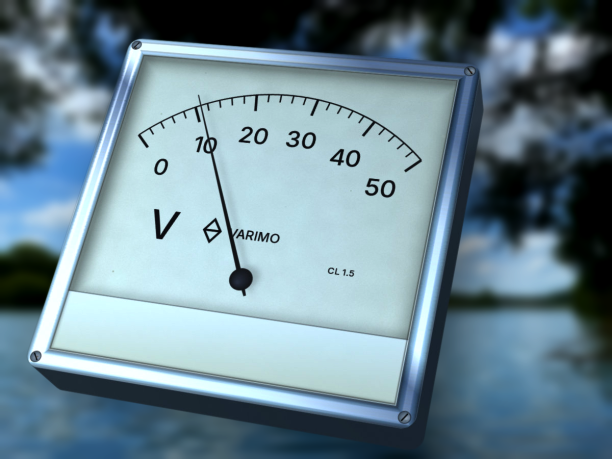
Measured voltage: 11 V
